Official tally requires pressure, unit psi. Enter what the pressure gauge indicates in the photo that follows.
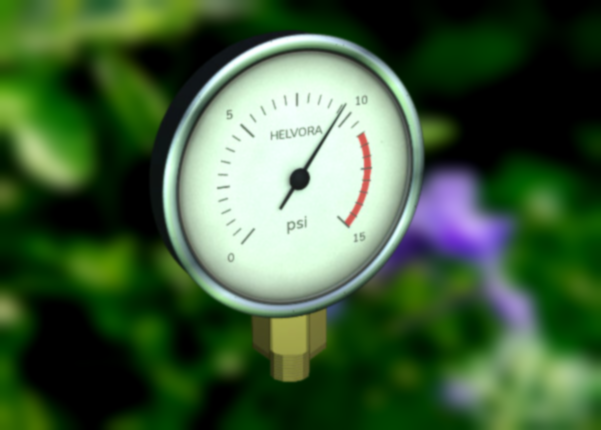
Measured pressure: 9.5 psi
